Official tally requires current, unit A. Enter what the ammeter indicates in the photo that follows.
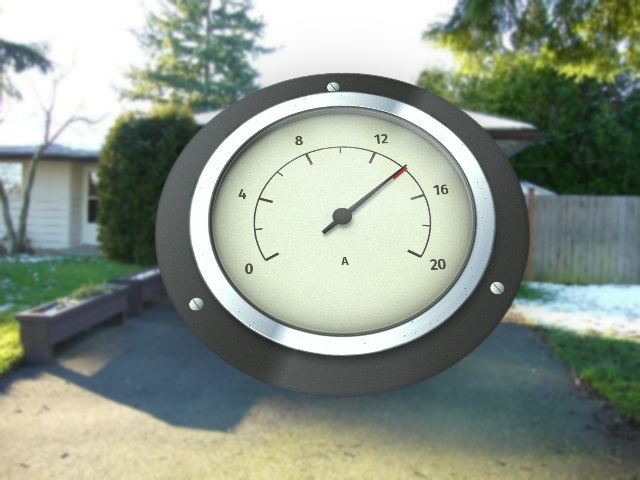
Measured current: 14 A
